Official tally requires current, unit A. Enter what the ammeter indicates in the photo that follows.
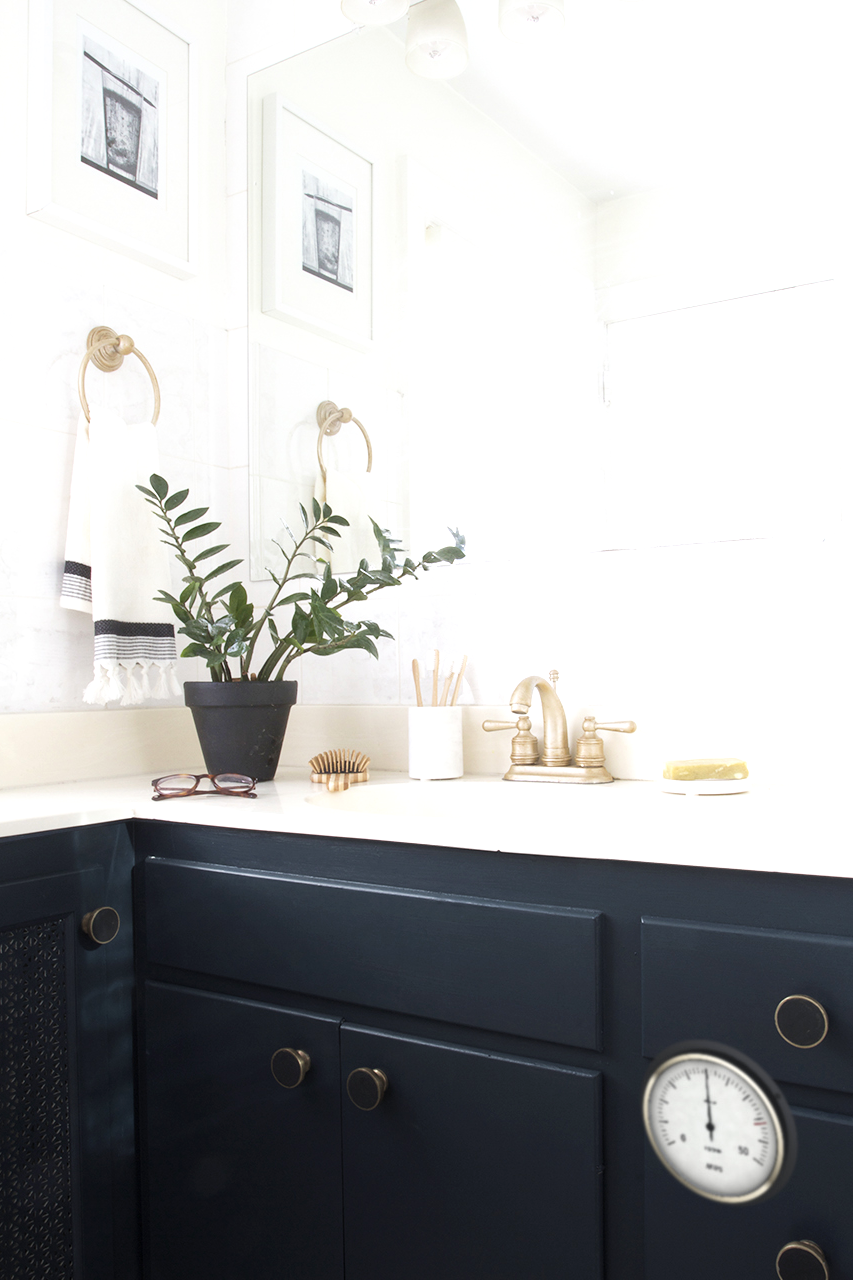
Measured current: 25 A
